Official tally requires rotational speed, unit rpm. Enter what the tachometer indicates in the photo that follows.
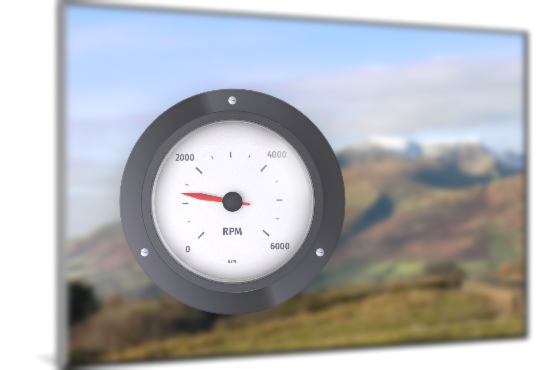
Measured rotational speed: 1250 rpm
